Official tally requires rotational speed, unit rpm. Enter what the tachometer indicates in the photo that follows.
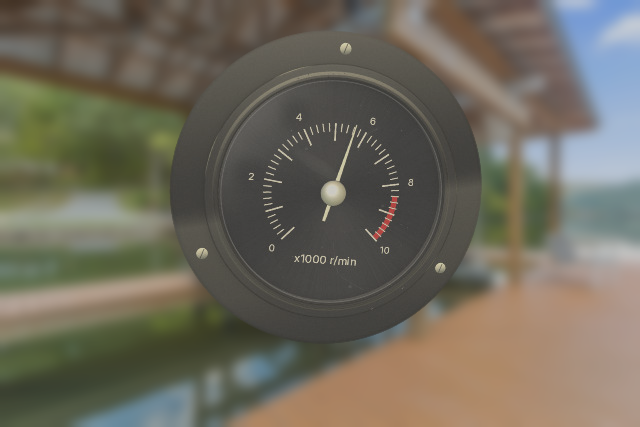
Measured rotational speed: 5600 rpm
